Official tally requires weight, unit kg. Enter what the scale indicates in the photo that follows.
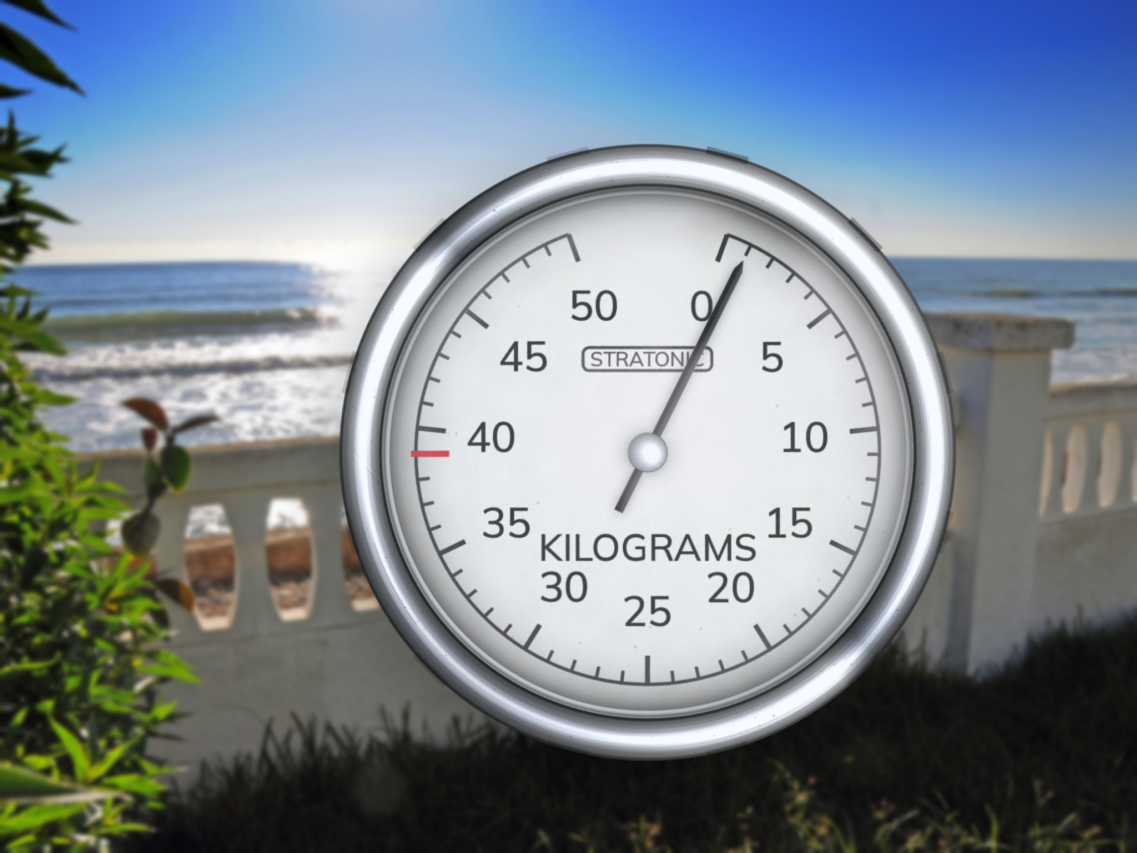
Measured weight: 1 kg
